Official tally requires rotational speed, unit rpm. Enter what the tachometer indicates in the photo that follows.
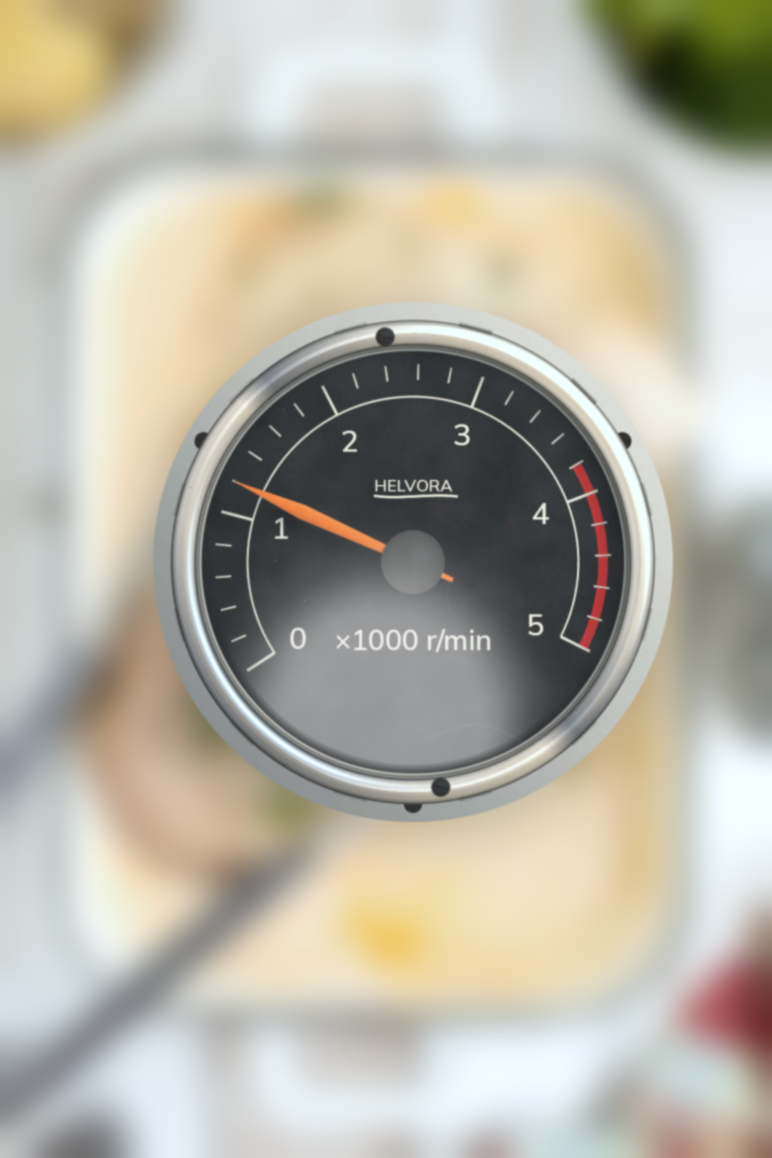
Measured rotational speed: 1200 rpm
